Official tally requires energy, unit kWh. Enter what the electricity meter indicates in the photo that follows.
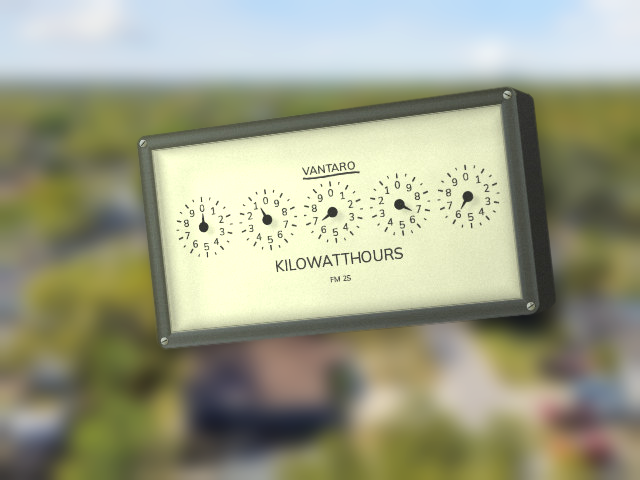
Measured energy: 666 kWh
